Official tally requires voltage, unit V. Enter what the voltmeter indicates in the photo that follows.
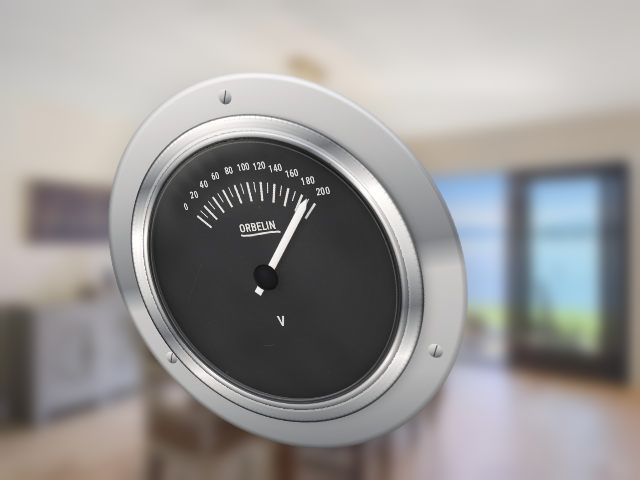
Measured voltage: 190 V
